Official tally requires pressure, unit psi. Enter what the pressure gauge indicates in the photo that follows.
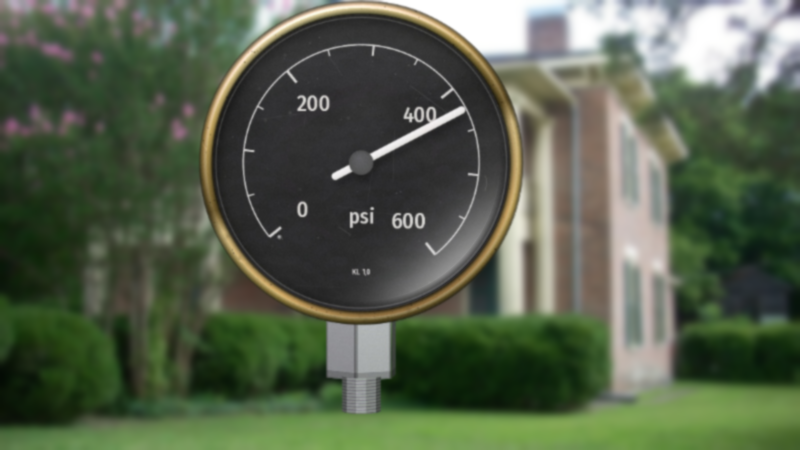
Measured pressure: 425 psi
